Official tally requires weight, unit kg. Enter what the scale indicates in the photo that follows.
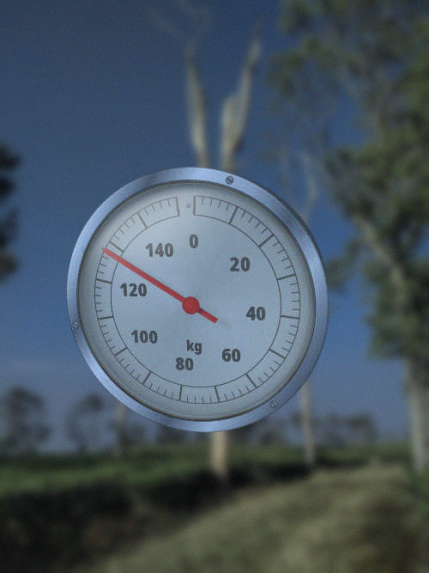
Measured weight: 128 kg
